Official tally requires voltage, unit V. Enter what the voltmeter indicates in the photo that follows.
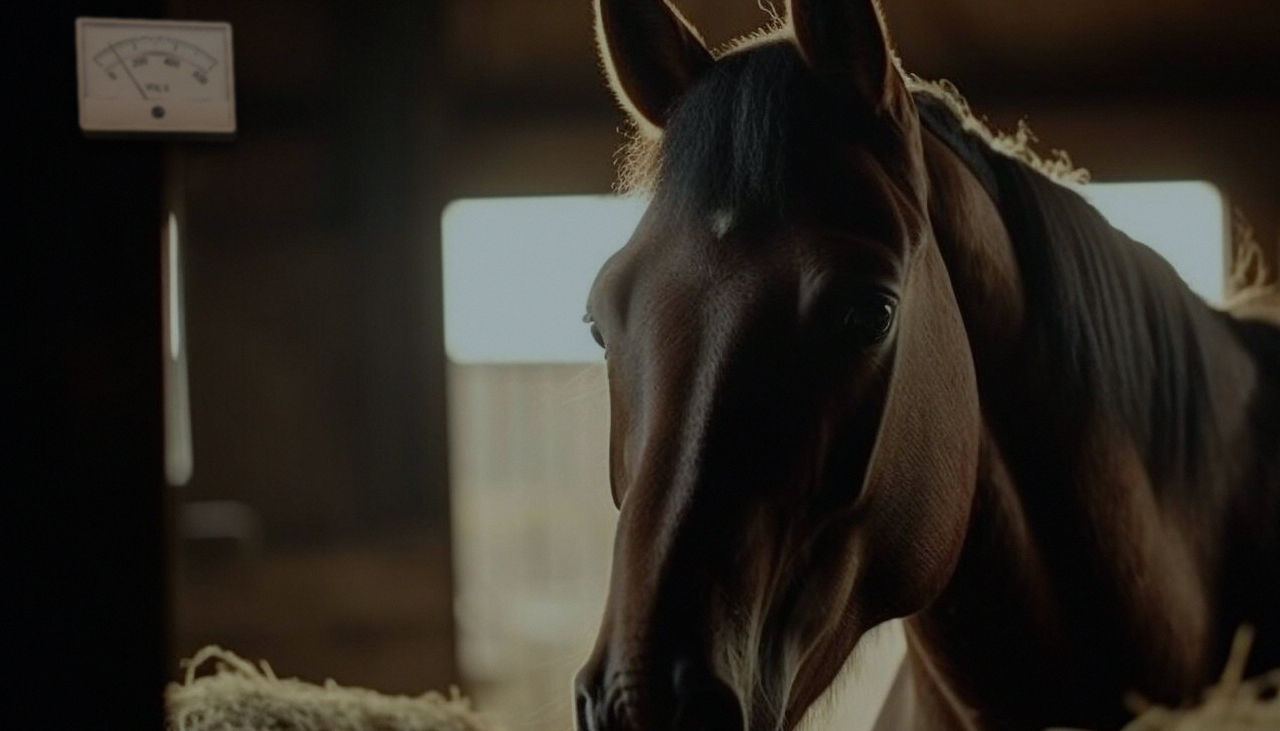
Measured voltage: 100 V
